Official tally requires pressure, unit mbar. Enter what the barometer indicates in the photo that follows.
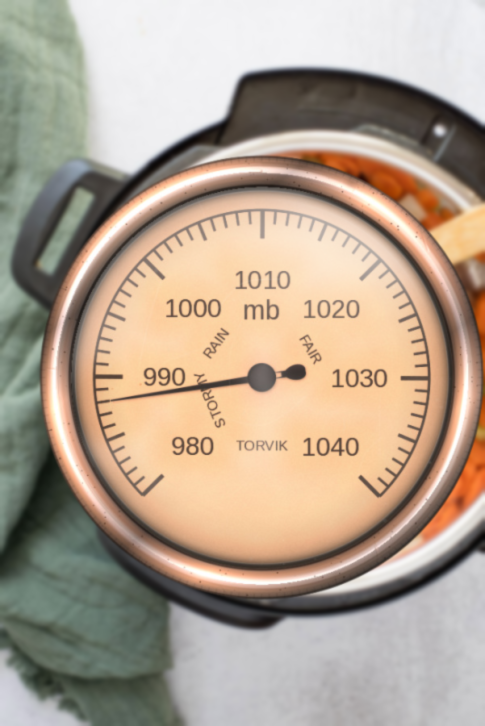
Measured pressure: 988 mbar
